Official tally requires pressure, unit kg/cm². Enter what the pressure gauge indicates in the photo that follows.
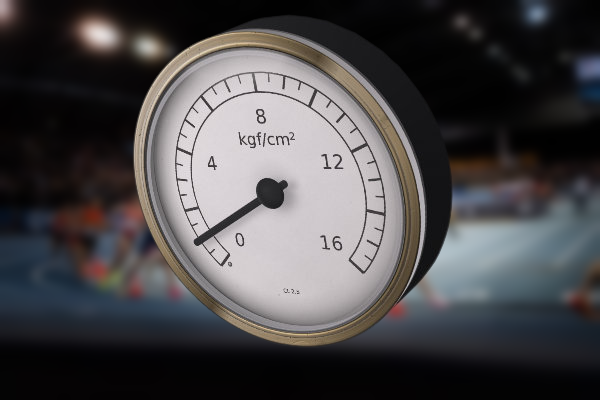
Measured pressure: 1 kg/cm²
